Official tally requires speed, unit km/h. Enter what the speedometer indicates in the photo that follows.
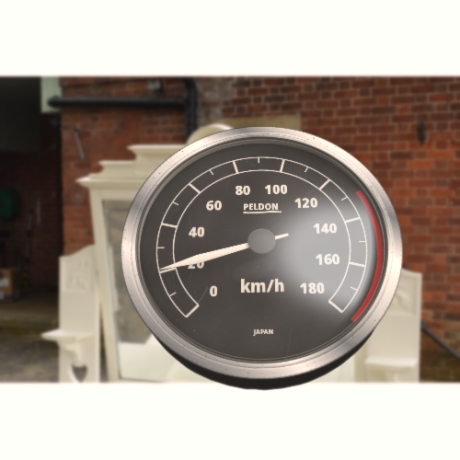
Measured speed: 20 km/h
